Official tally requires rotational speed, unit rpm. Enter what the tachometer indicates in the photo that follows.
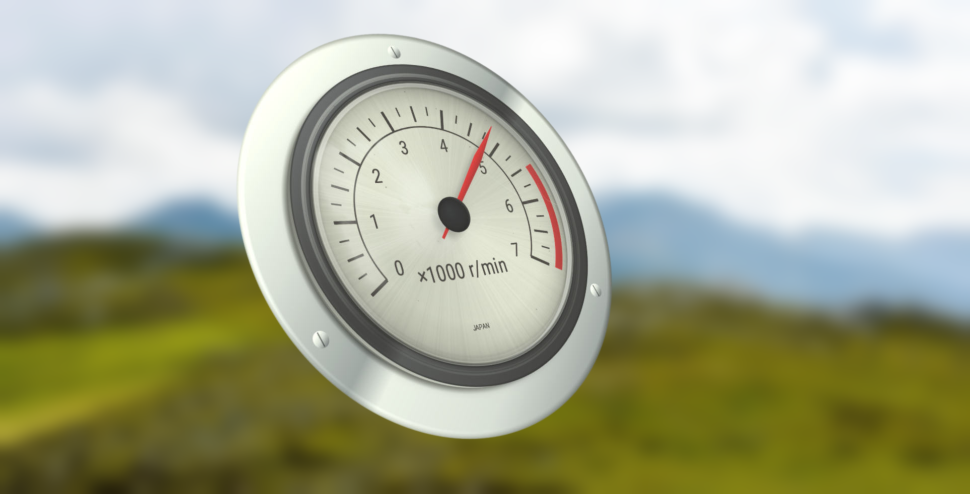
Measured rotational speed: 4750 rpm
